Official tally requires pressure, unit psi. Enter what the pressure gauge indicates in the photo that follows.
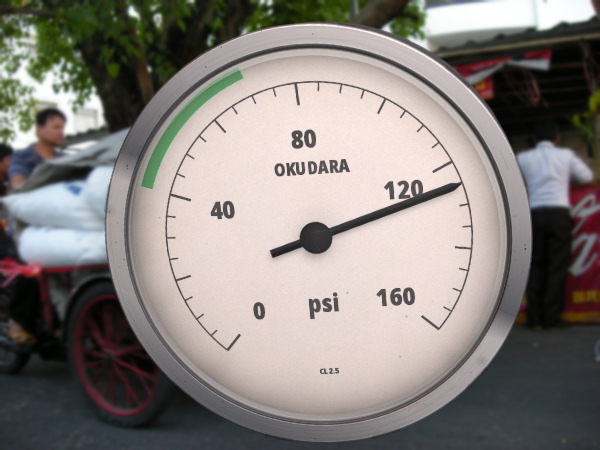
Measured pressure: 125 psi
